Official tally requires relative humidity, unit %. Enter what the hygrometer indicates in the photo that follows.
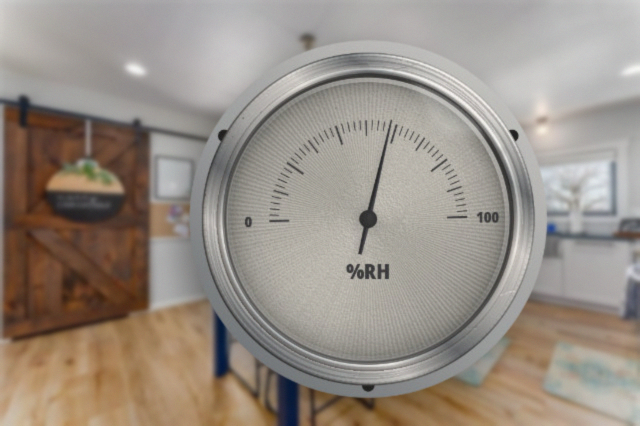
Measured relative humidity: 58 %
